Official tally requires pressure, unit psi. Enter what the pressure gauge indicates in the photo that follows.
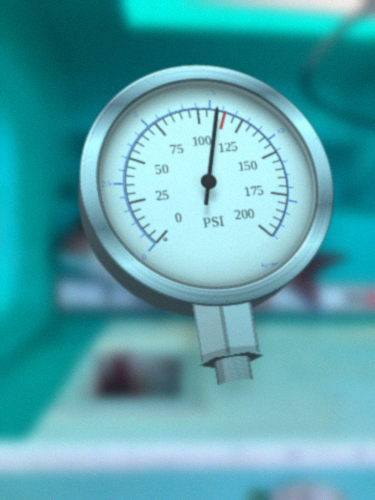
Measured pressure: 110 psi
